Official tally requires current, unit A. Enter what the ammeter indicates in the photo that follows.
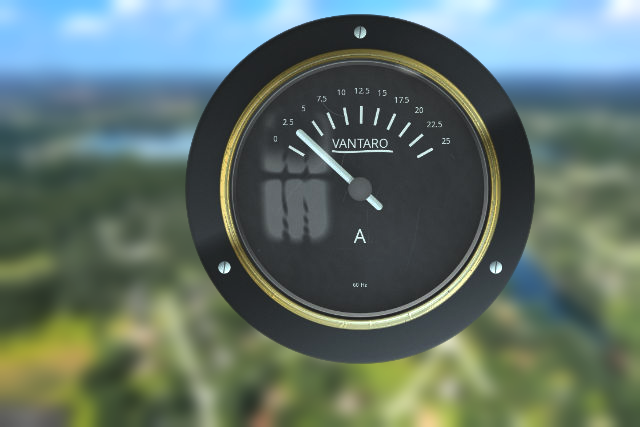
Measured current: 2.5 A
